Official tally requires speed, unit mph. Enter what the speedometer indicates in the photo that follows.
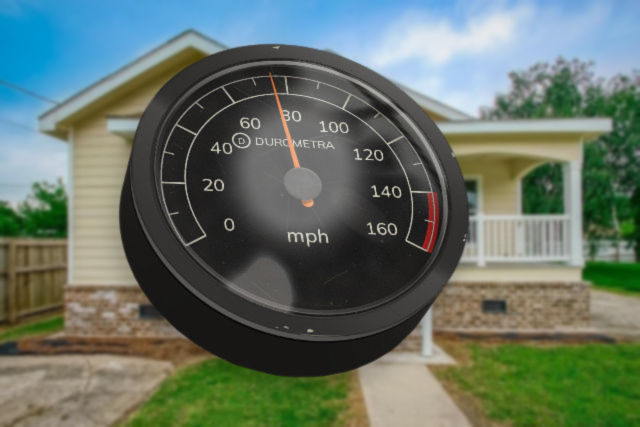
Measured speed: 75 mph
